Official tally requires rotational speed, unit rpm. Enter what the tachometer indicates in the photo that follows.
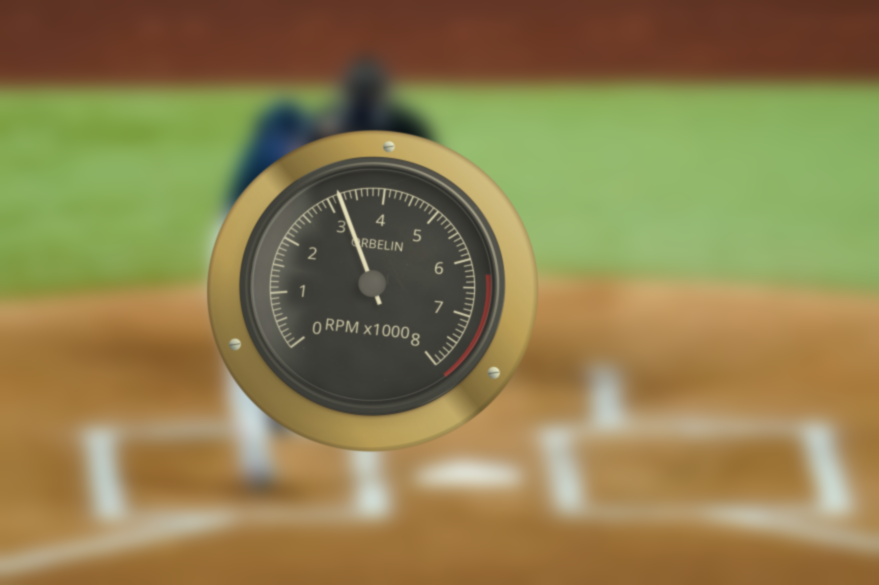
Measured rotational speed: 3200 rpm
